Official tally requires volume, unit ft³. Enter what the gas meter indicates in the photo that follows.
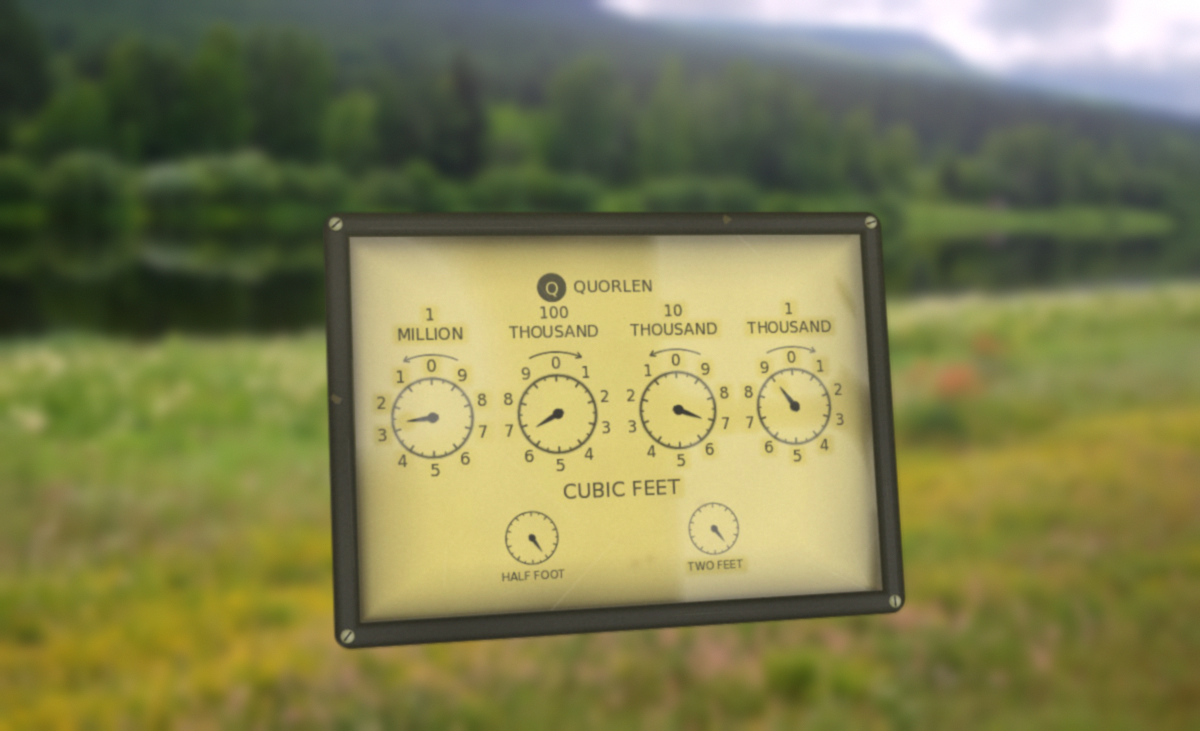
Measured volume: 266900 ft³
